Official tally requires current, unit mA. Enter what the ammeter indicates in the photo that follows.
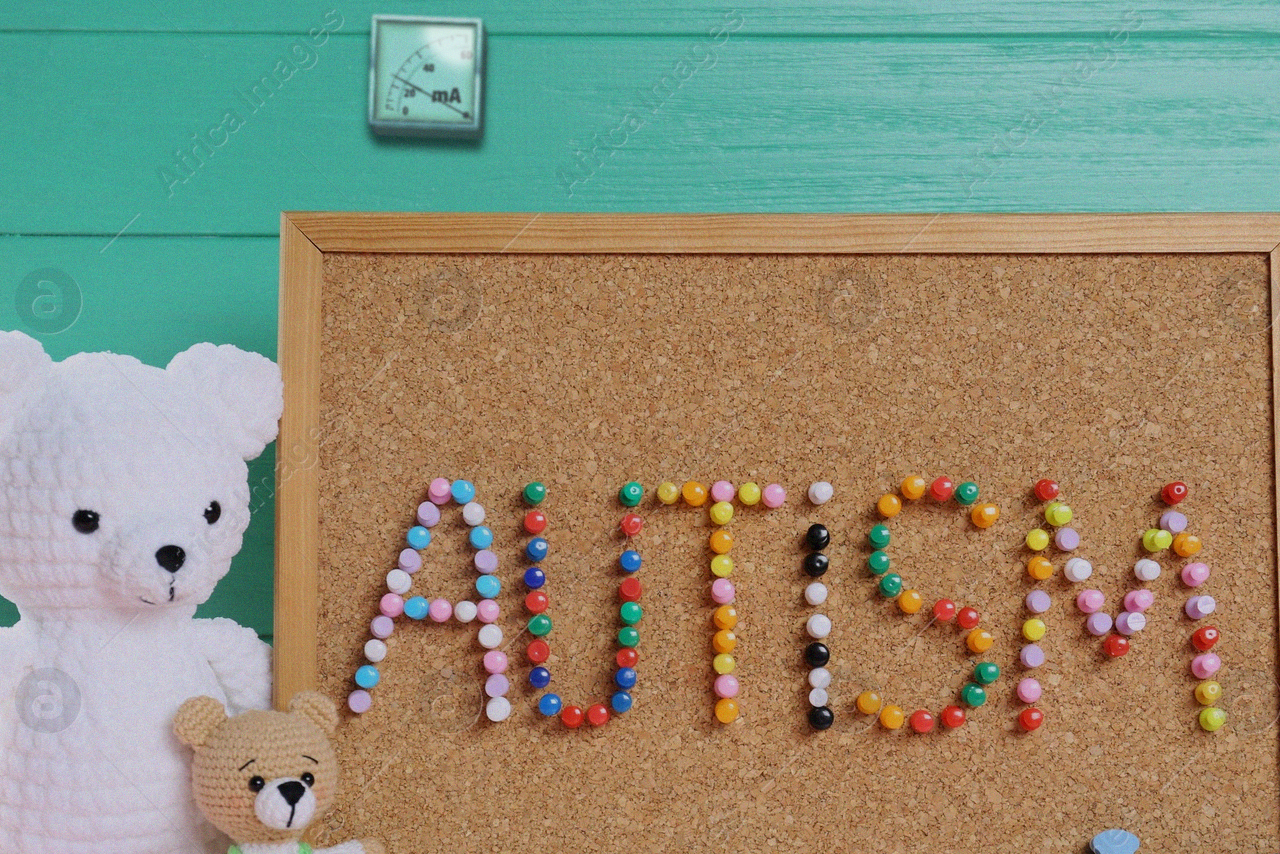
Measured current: 25 mA
